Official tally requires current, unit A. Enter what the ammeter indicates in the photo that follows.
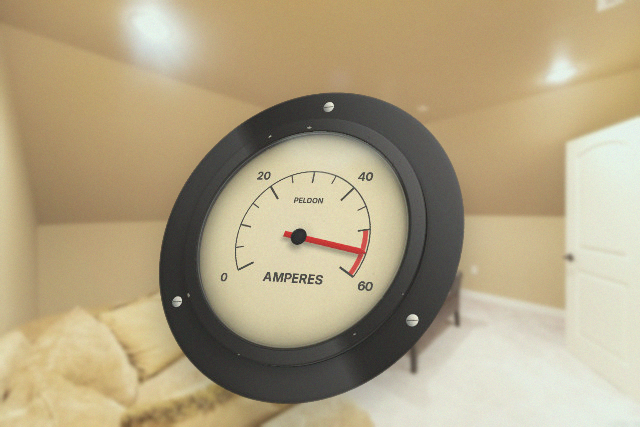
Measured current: 55 A
